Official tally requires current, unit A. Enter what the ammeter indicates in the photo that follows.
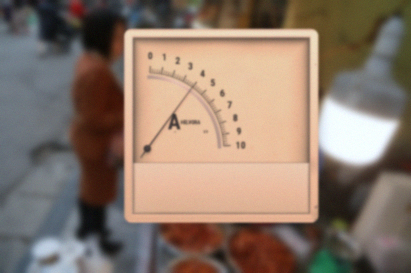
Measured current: 4 A
